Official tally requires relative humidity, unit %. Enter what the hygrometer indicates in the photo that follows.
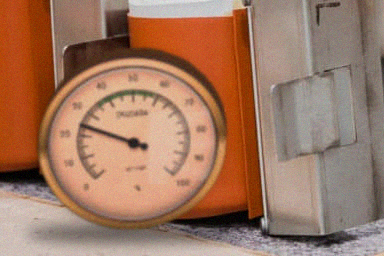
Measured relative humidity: 25 %
